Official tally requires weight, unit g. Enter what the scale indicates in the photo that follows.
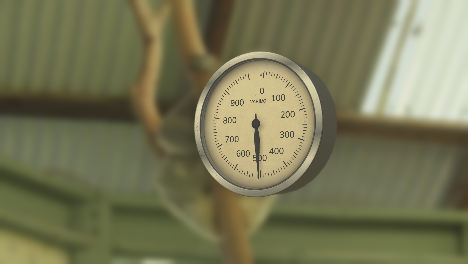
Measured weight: 500 g
